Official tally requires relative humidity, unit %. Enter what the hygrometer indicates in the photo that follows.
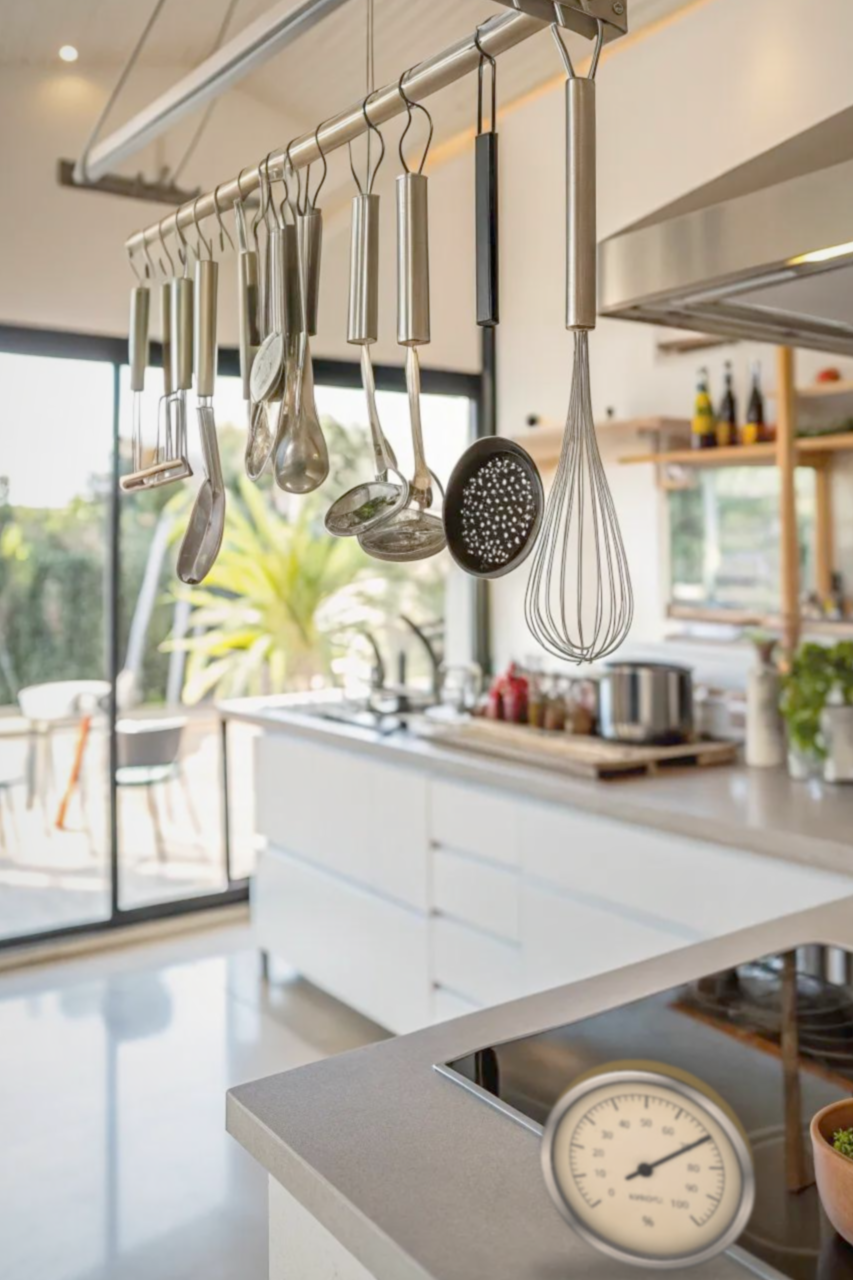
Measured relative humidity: 70 %
